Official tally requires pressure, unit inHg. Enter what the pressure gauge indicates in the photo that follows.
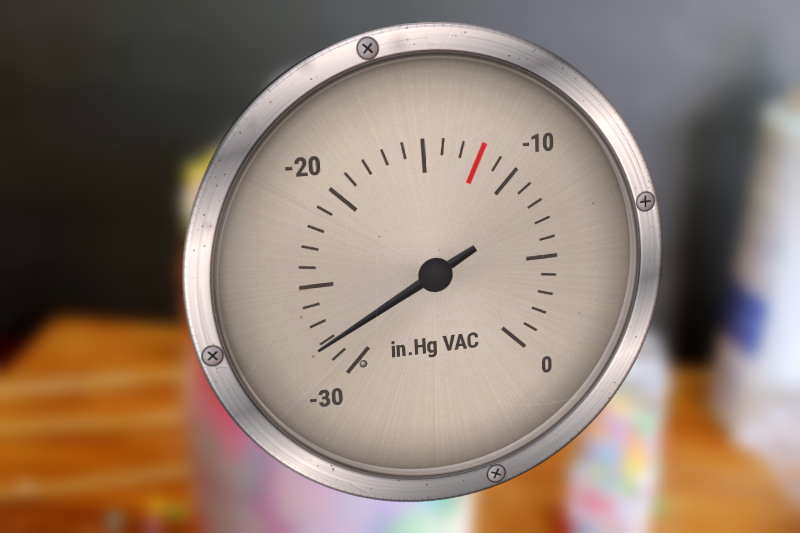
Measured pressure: -28 inHg
